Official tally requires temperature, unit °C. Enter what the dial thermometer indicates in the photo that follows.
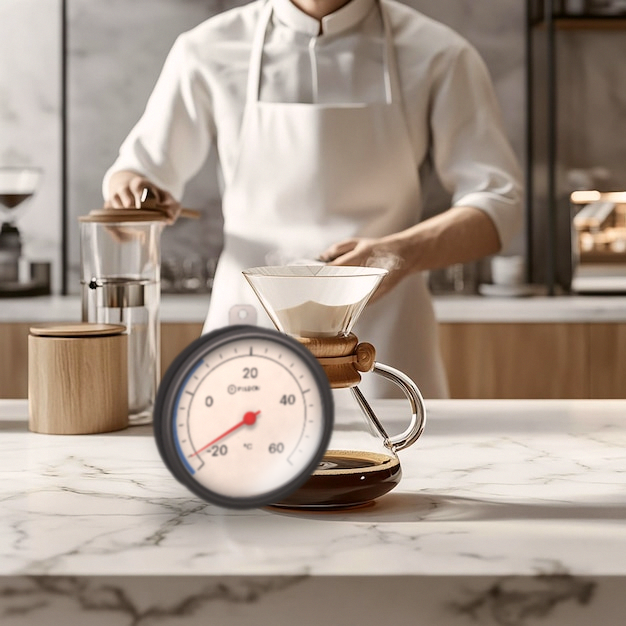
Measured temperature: -16 °C
